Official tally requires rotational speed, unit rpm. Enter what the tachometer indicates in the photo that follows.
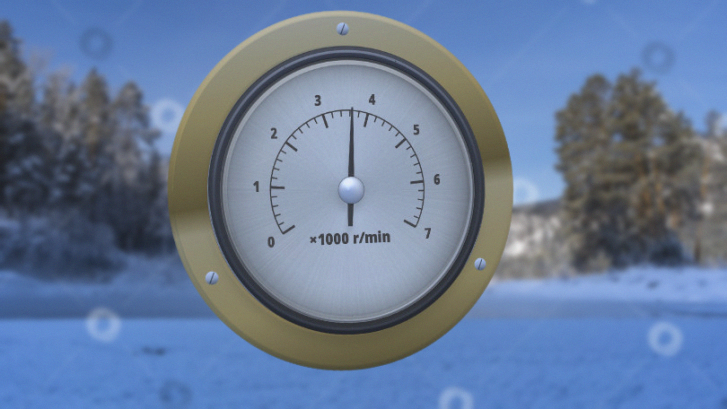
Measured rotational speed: 3600 rpm
